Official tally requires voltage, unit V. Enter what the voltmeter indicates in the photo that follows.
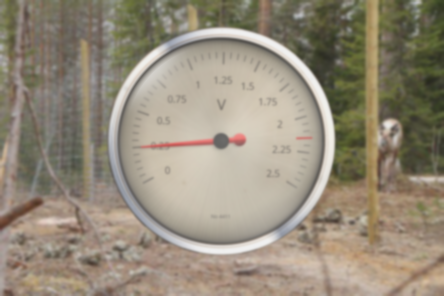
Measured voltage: 0.25 V
